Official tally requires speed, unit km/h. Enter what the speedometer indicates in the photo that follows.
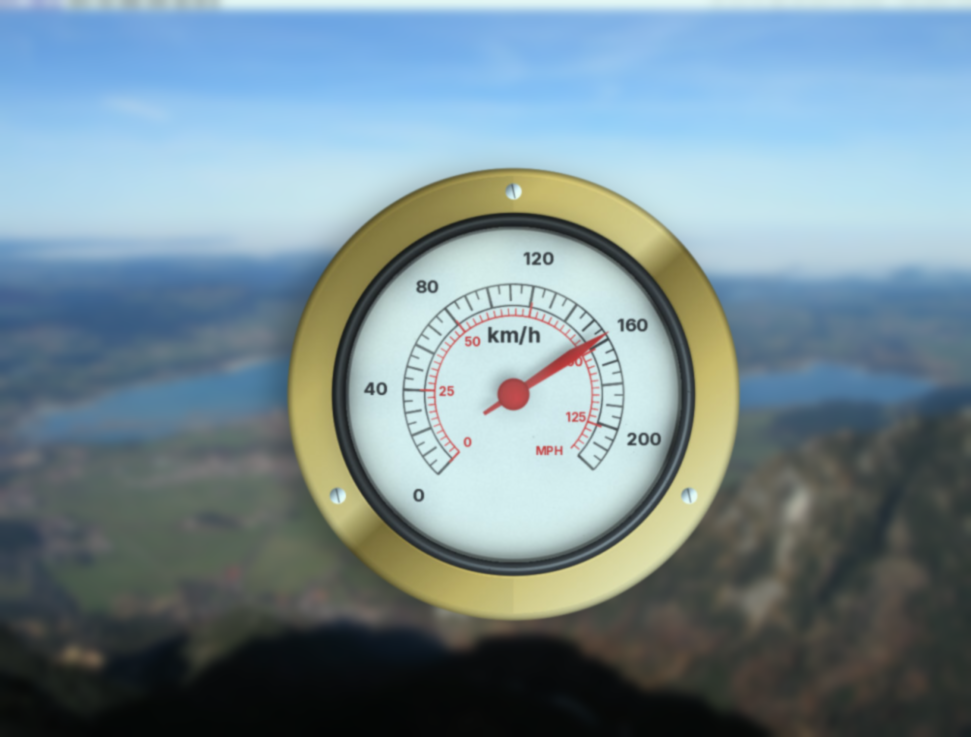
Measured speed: 157.5 km/h
